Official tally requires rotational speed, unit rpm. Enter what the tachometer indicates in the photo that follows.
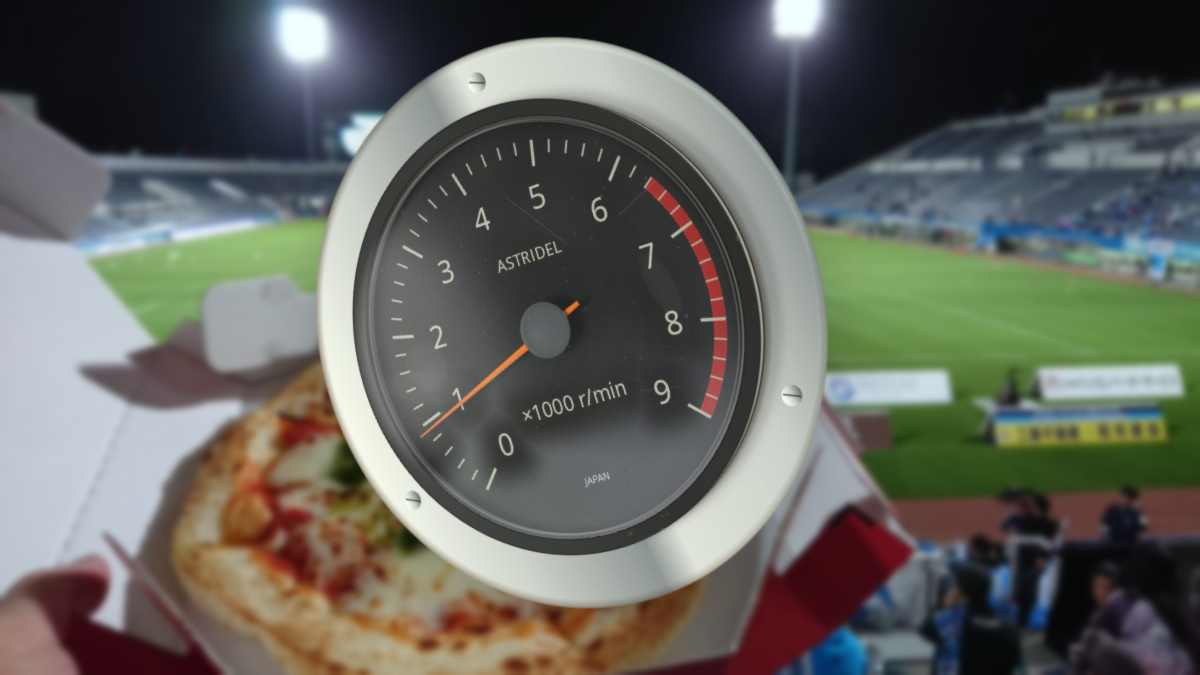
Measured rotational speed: 900 rpm
